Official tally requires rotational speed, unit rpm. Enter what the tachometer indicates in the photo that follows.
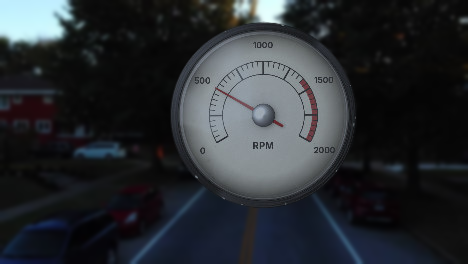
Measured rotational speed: 500 rpm
